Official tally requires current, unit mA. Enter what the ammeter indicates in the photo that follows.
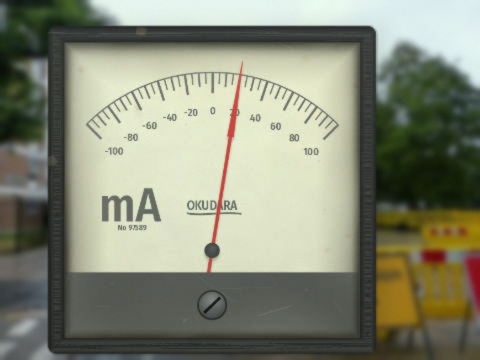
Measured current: 20 mA
